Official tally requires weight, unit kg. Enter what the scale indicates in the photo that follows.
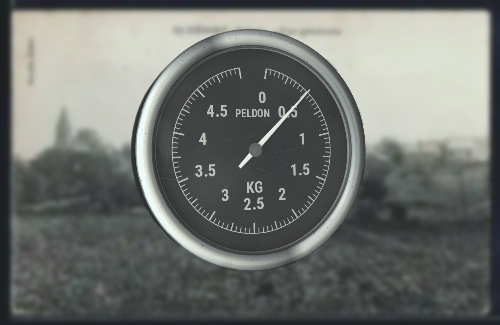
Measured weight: 0.5 kg
